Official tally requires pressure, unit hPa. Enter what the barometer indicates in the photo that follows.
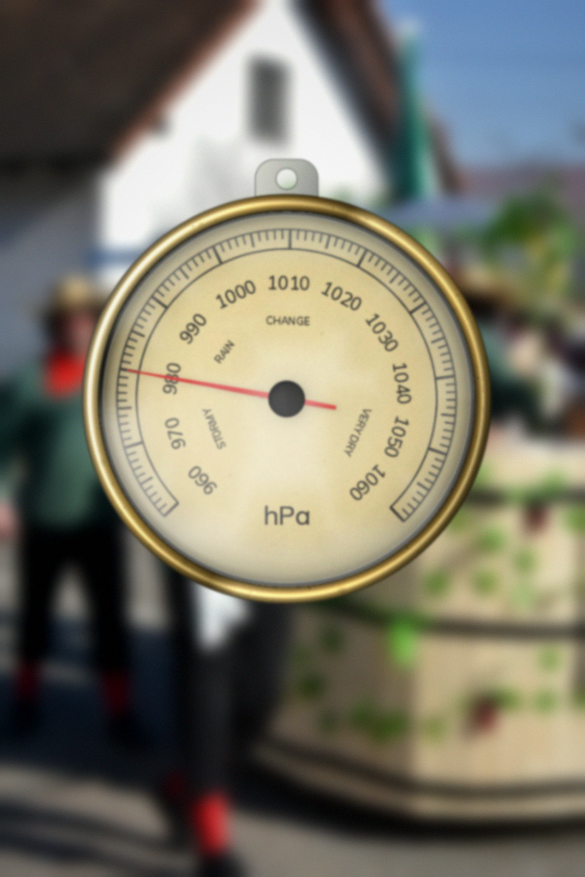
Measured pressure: 980 hPa
